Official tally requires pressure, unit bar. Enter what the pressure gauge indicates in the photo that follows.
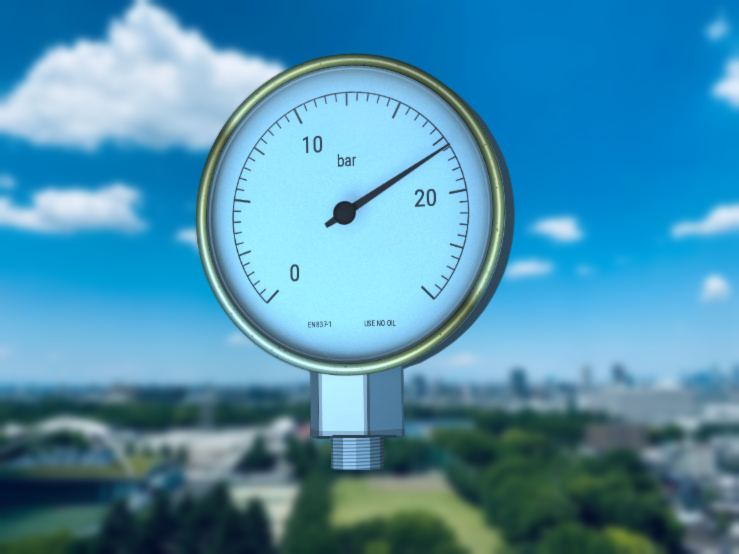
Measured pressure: 18 bar
